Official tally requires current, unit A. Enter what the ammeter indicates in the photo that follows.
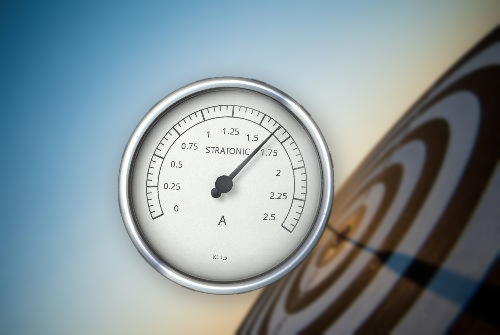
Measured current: 1.65 A
